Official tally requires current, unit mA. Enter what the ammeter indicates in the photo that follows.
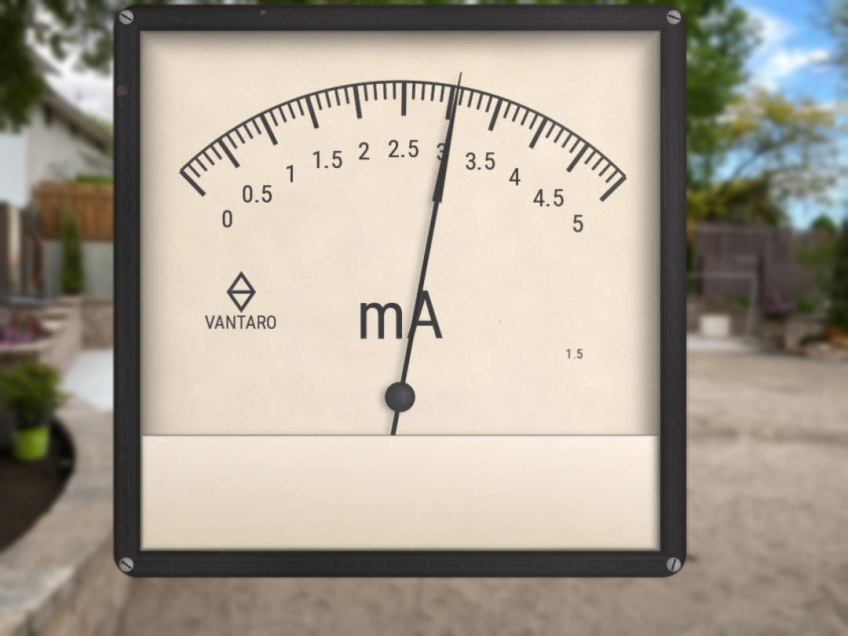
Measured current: 3.05 mA
